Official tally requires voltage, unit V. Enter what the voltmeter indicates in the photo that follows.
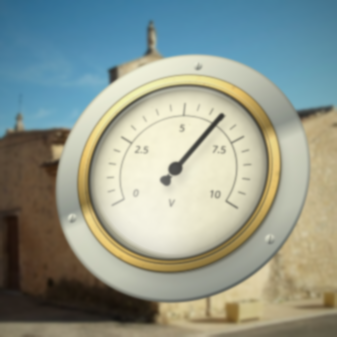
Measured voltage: 6.5 V
